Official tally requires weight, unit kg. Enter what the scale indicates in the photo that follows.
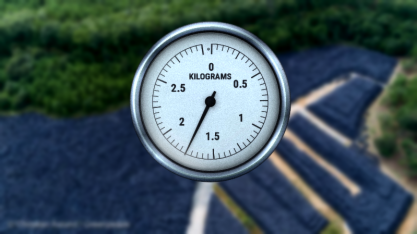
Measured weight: 1.75 kg
